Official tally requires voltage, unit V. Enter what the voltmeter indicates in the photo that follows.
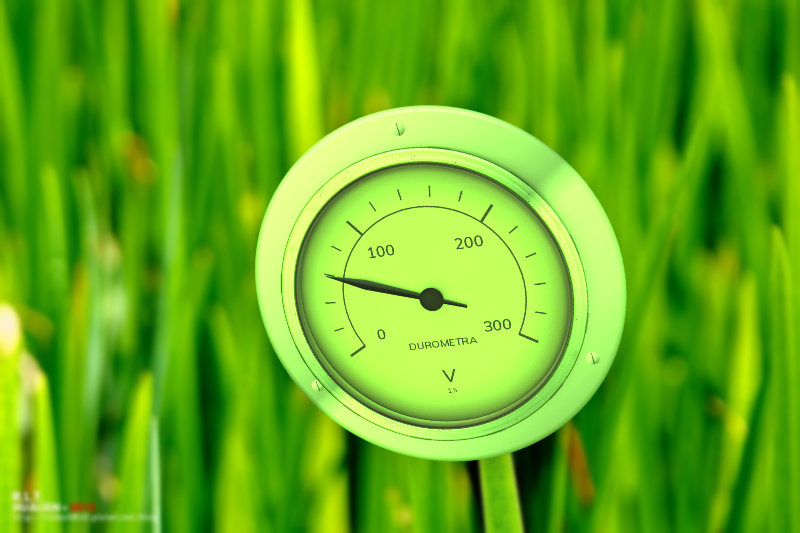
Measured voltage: 60 V
